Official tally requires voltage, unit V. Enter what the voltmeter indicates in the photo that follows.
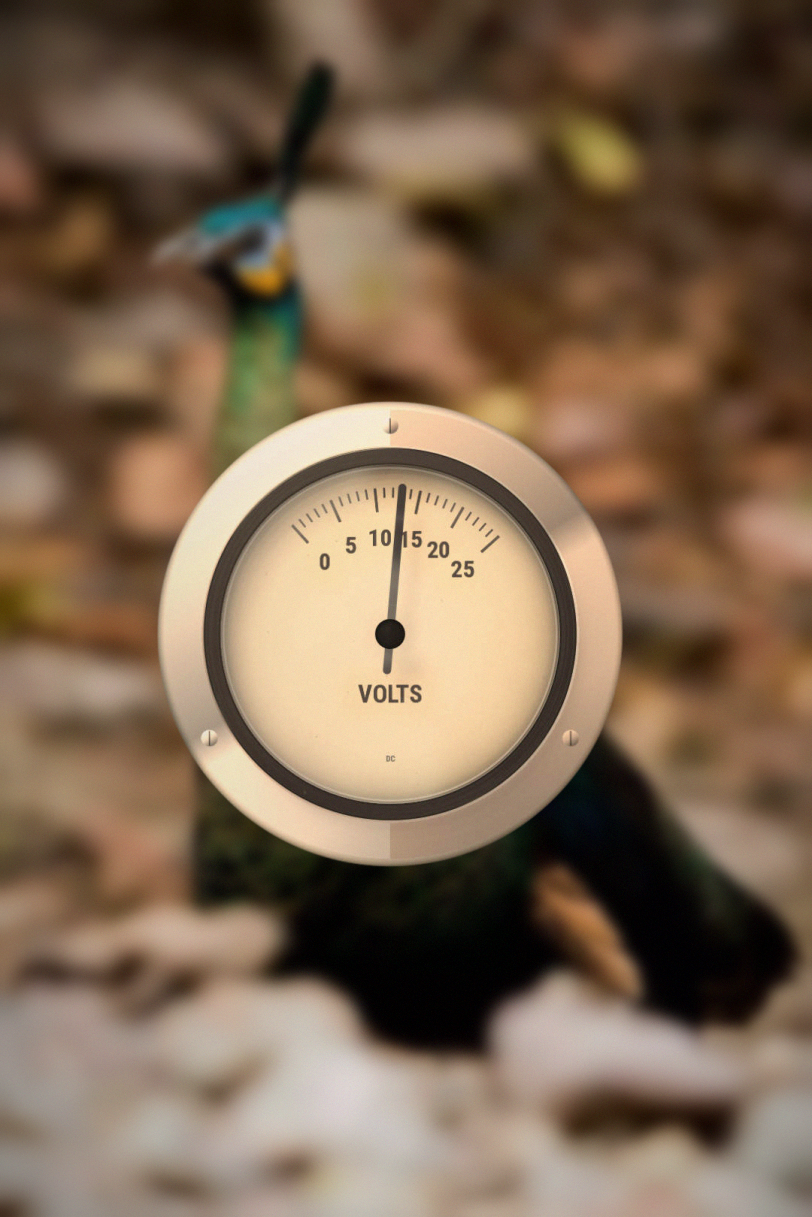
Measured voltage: 13 V
